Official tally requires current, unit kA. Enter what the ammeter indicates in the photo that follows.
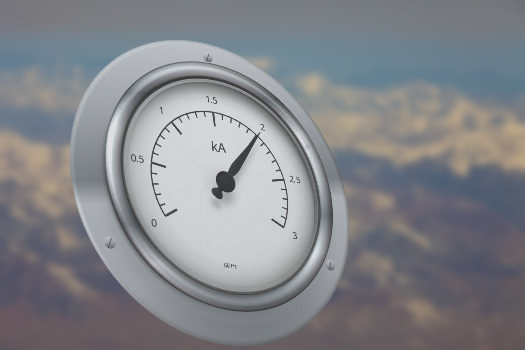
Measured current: 2 kA
